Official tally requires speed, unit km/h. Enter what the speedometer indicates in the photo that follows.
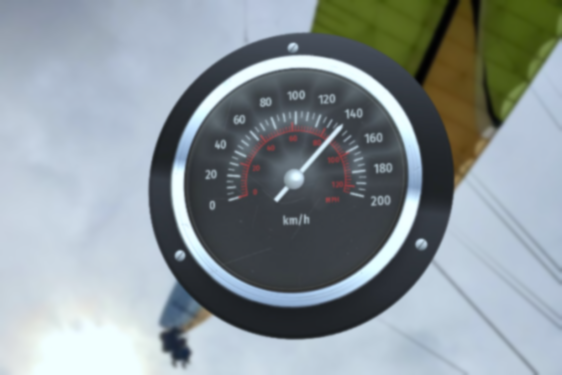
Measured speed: 140 km/h
